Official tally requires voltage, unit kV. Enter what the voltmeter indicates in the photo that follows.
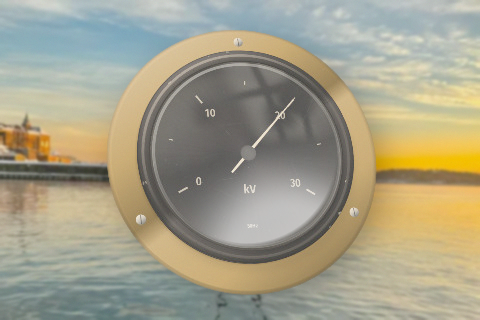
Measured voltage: 20 kV
